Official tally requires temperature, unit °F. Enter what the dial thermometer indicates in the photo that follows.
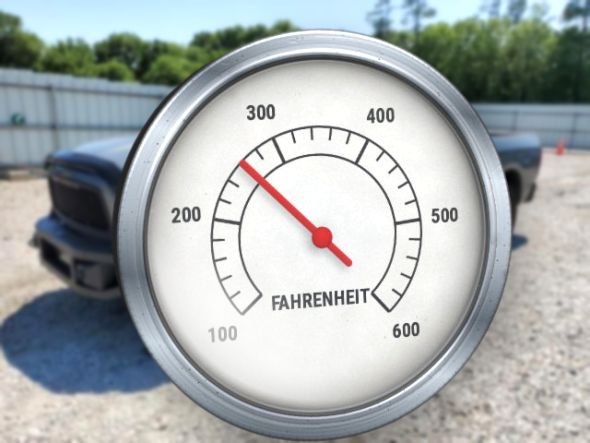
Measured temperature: 260 °F
